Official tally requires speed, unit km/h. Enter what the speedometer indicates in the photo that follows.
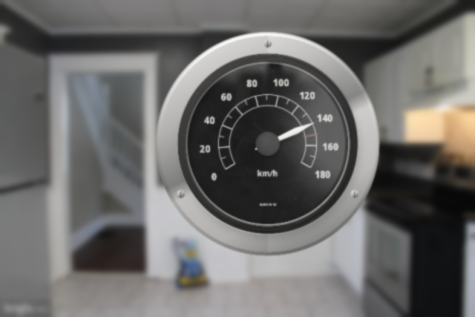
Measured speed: 140 km/h
